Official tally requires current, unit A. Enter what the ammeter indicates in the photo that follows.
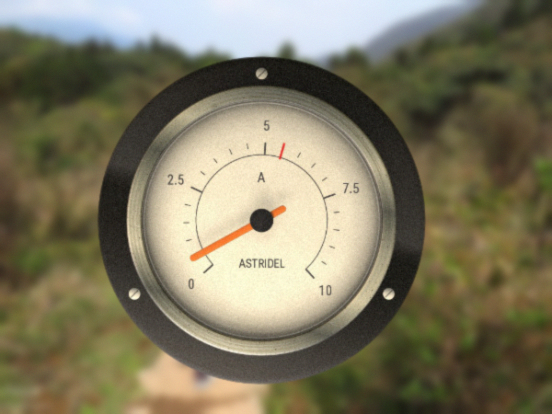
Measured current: 0.5 A
